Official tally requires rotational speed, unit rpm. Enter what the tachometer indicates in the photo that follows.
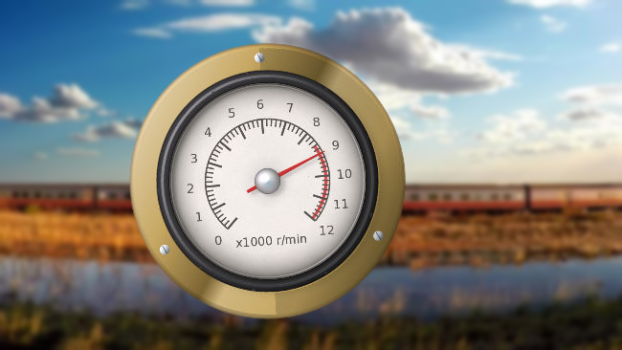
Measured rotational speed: 9000 rpm
